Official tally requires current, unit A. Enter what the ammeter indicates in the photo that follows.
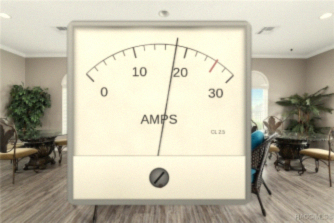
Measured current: 18 A
